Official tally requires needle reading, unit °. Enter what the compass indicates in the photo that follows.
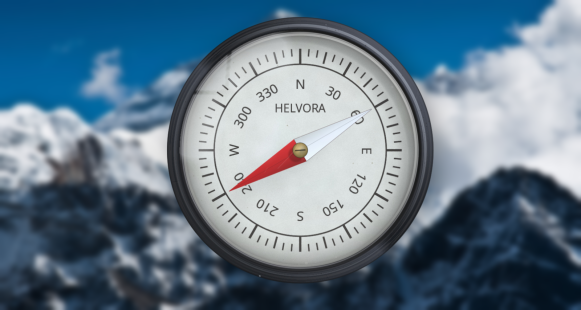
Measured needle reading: 240 °
